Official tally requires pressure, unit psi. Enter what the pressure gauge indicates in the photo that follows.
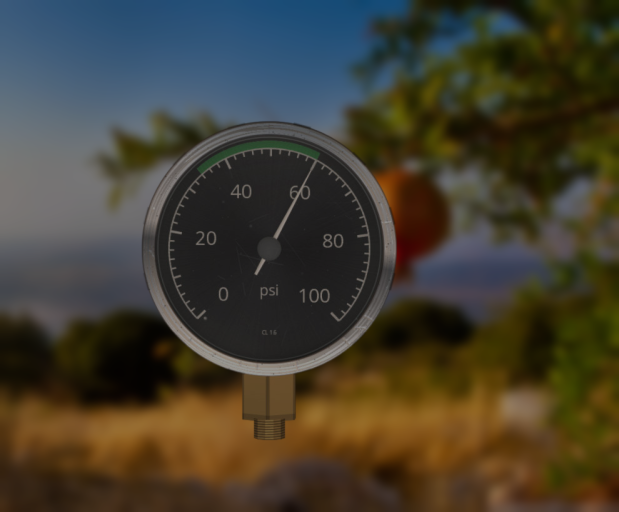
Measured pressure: 60 psi
